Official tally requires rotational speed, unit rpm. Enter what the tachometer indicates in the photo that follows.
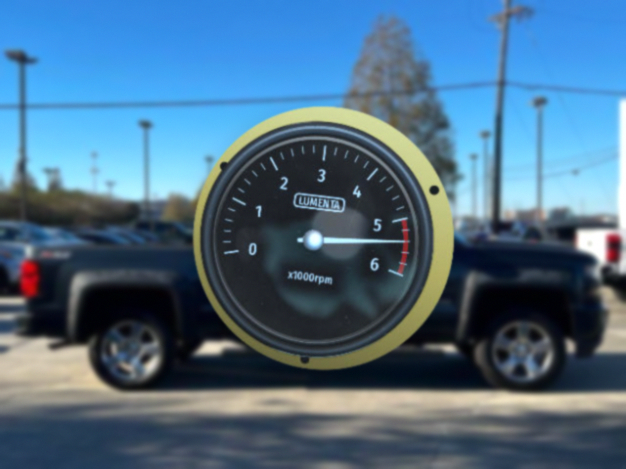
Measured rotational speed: 5400 rpm
